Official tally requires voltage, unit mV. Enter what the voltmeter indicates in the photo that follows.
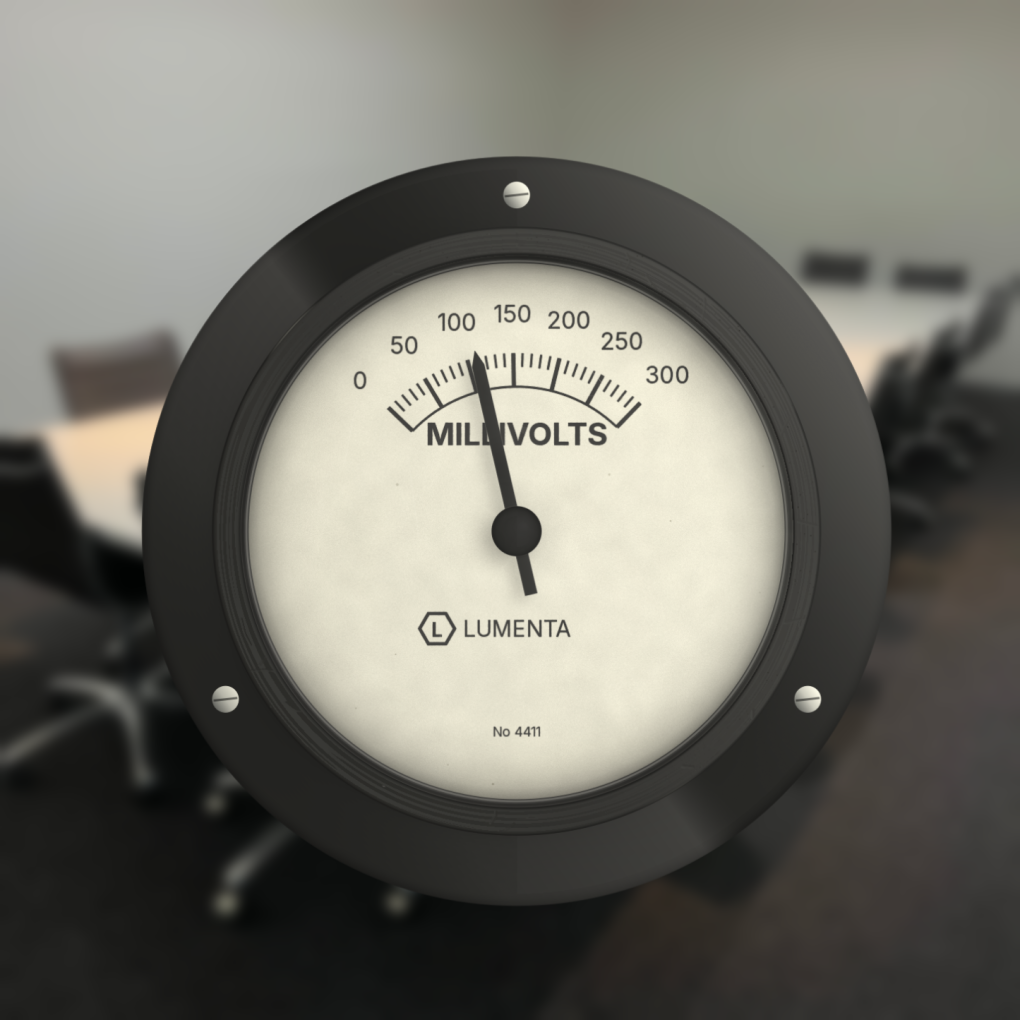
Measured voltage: 110 mV
